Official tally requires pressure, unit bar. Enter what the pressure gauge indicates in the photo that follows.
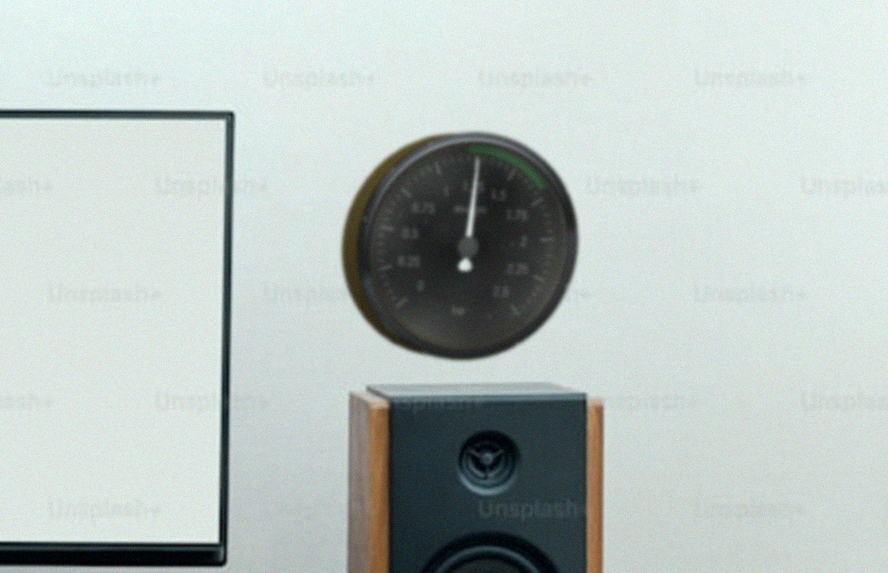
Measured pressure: 1.25 bar
